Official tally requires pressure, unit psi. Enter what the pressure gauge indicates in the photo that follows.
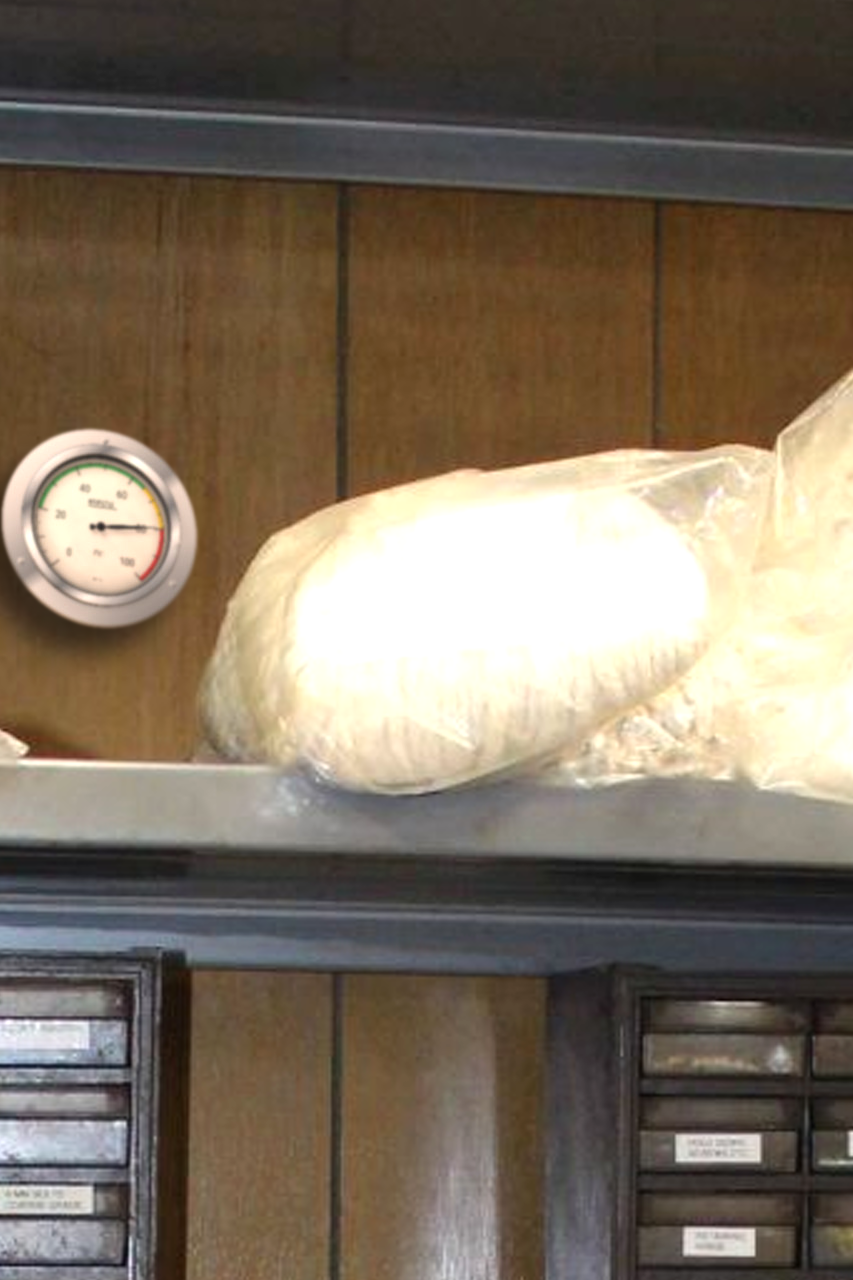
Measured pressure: 80 psi
